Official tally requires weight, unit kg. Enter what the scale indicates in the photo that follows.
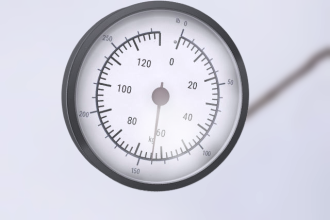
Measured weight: 64 kg
